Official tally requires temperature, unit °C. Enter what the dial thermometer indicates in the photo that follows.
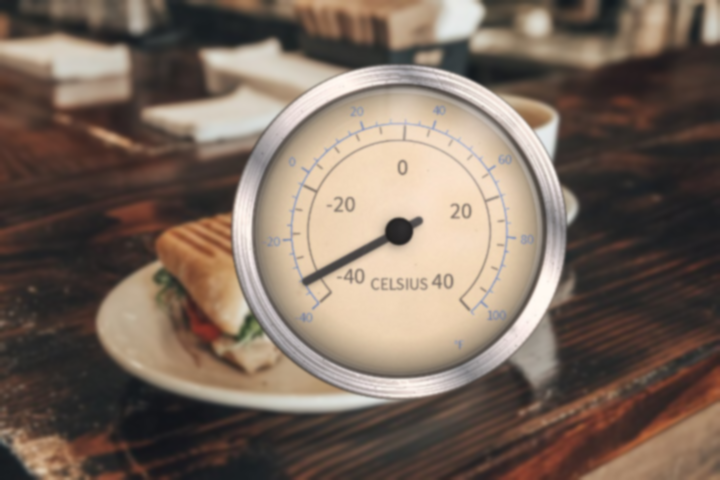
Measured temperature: -36 °C
